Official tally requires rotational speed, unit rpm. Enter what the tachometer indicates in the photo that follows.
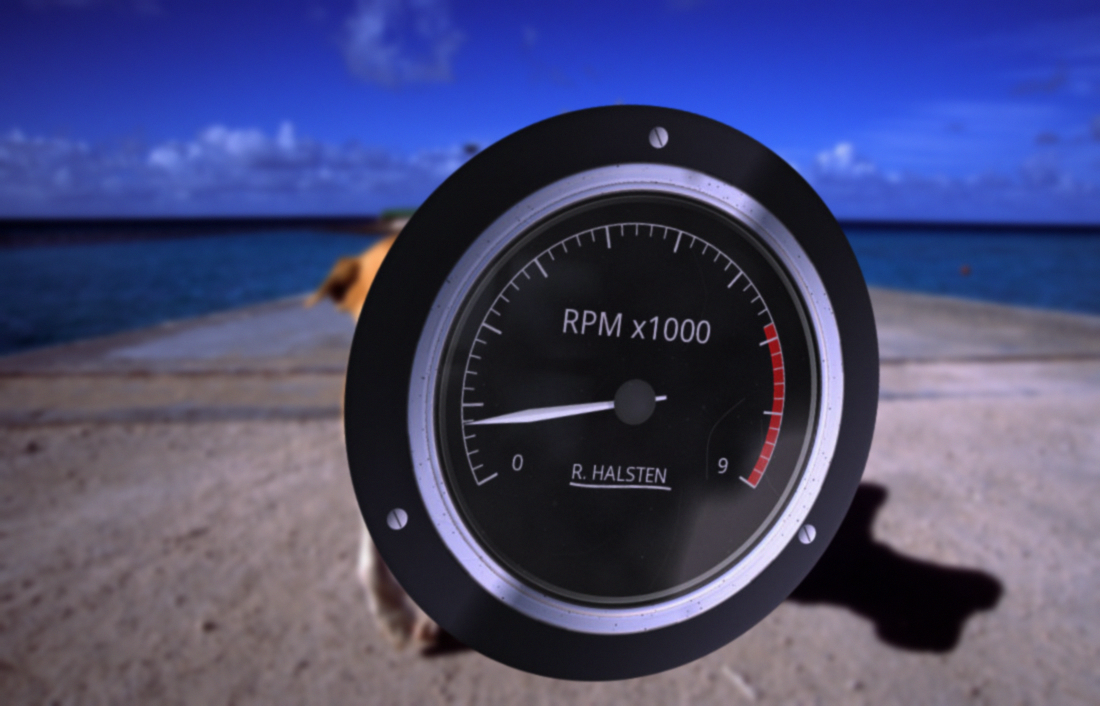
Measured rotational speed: 800 rpm
